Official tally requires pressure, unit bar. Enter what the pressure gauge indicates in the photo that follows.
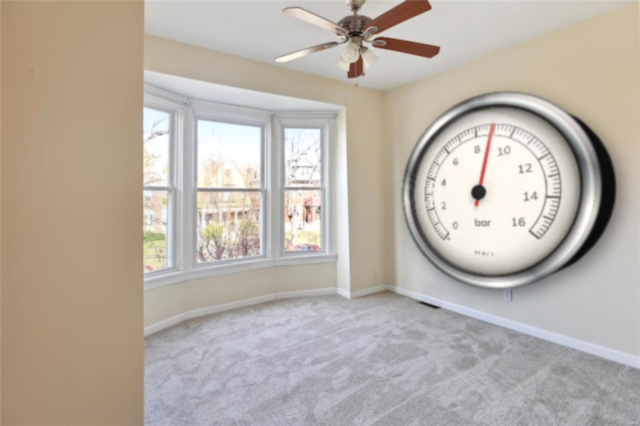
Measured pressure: 9 bar
